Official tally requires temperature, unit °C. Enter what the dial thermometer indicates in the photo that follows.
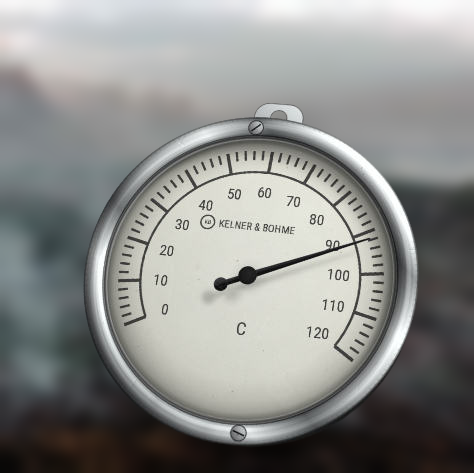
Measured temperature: 92 °C
